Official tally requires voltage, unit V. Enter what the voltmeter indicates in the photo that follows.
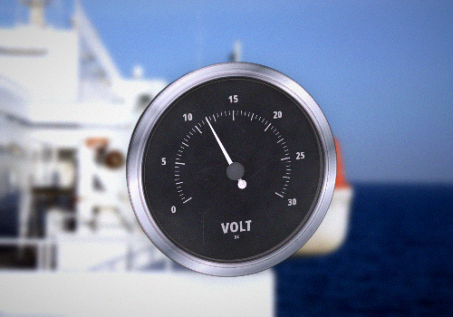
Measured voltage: 11.5 V
